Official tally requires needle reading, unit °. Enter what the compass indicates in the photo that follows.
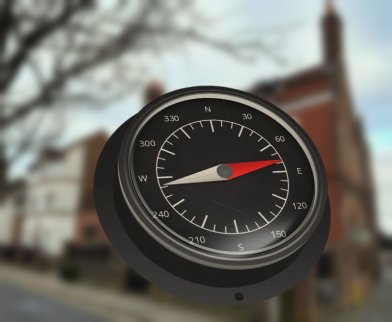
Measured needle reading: 80 °
